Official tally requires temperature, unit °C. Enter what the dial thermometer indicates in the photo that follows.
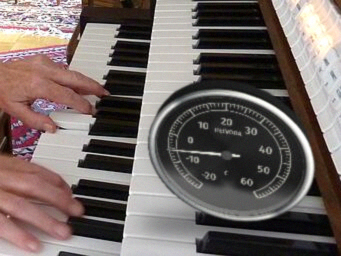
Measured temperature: -5 °C
